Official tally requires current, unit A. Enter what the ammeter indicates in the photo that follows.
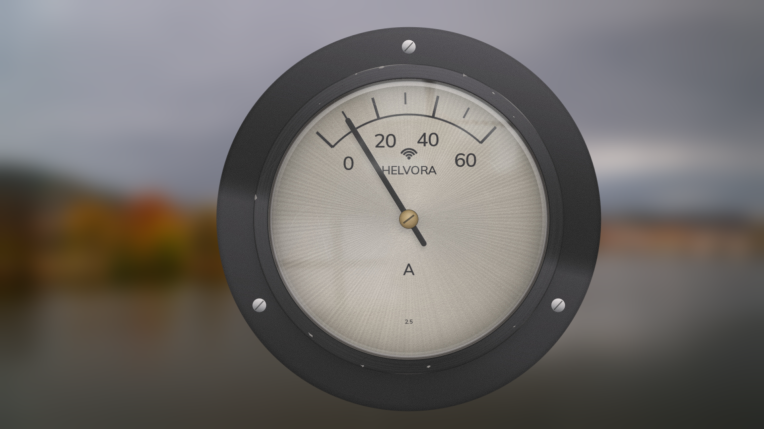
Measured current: 10 A
